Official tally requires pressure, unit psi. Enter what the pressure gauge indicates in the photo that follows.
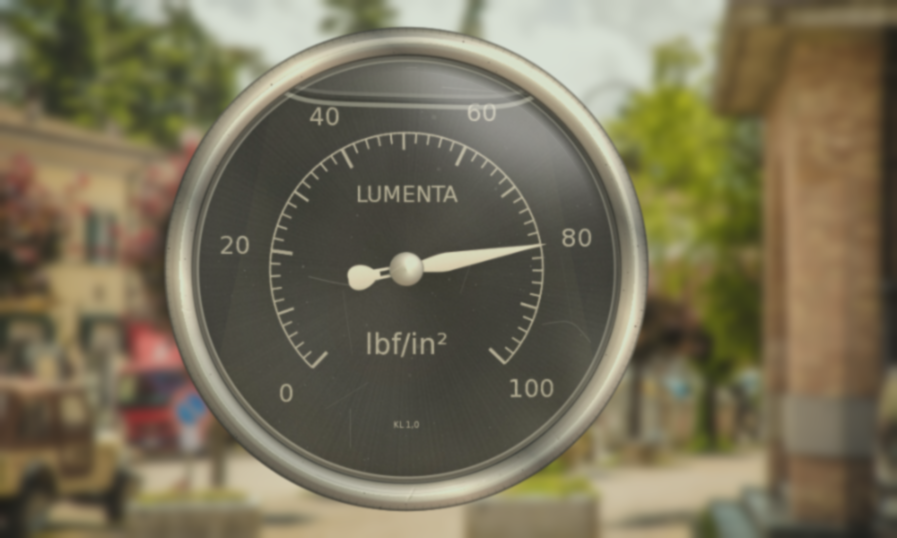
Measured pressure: 80 psi
